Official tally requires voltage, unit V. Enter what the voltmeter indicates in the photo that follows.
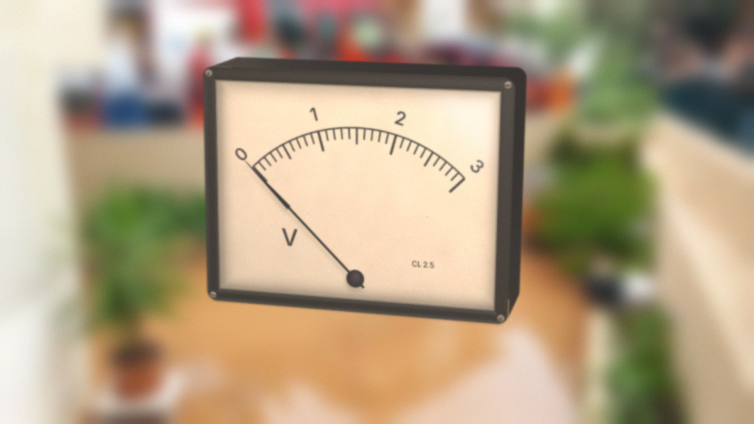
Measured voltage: 0 V
